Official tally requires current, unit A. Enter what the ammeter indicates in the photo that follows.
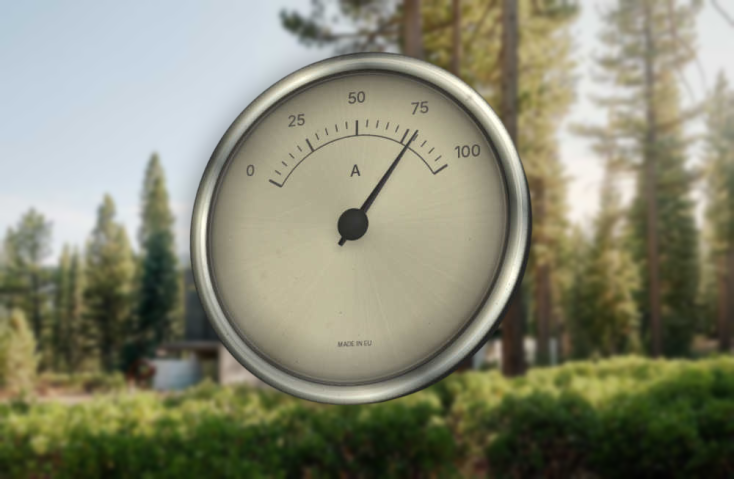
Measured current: 80 A
